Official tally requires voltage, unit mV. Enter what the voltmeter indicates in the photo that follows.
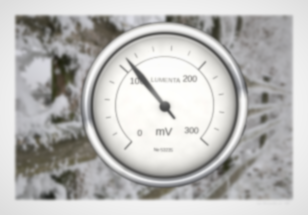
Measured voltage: 110 mV
